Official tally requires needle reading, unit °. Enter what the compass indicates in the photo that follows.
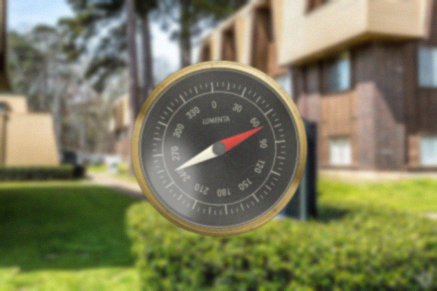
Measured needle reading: 70 °
